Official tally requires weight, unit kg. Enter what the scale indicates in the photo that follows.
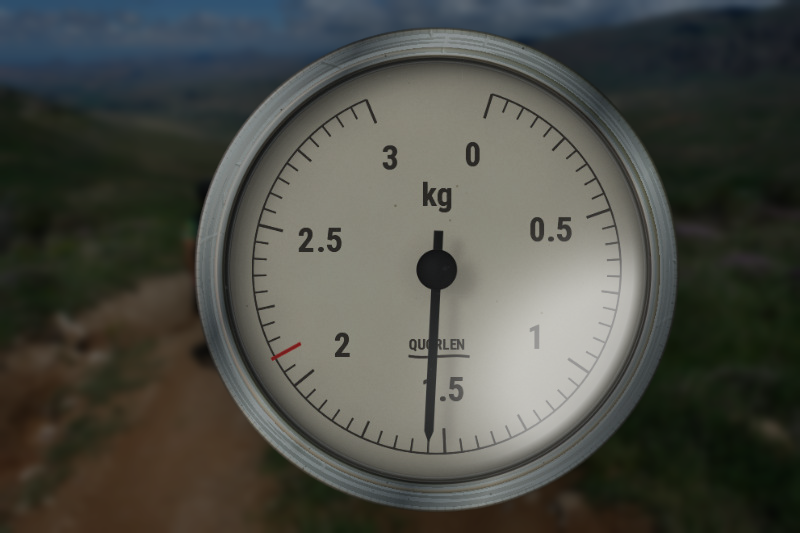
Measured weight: 1.55 kg
